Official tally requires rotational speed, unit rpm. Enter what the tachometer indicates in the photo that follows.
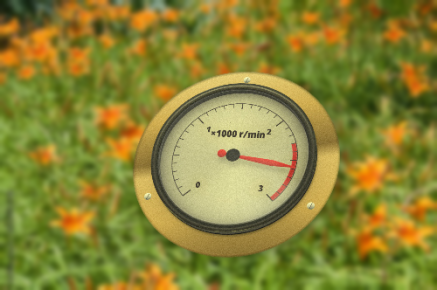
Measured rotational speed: 2600 rpm
